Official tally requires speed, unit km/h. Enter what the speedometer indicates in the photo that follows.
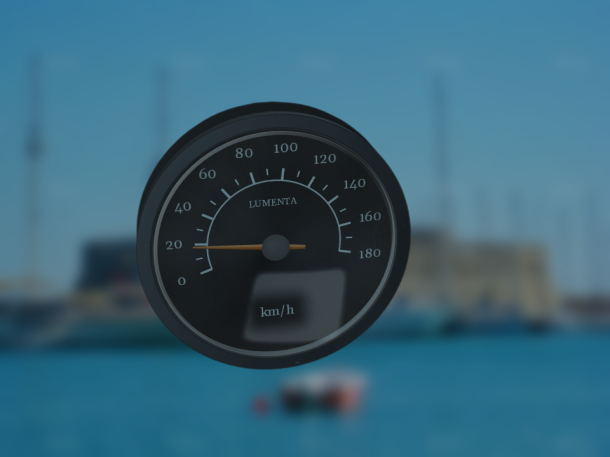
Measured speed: 20 km/h
